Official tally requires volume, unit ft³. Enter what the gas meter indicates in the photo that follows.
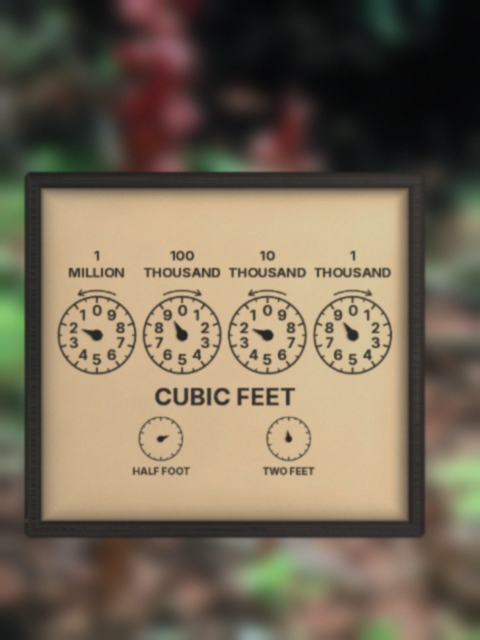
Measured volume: 191900 ft³
